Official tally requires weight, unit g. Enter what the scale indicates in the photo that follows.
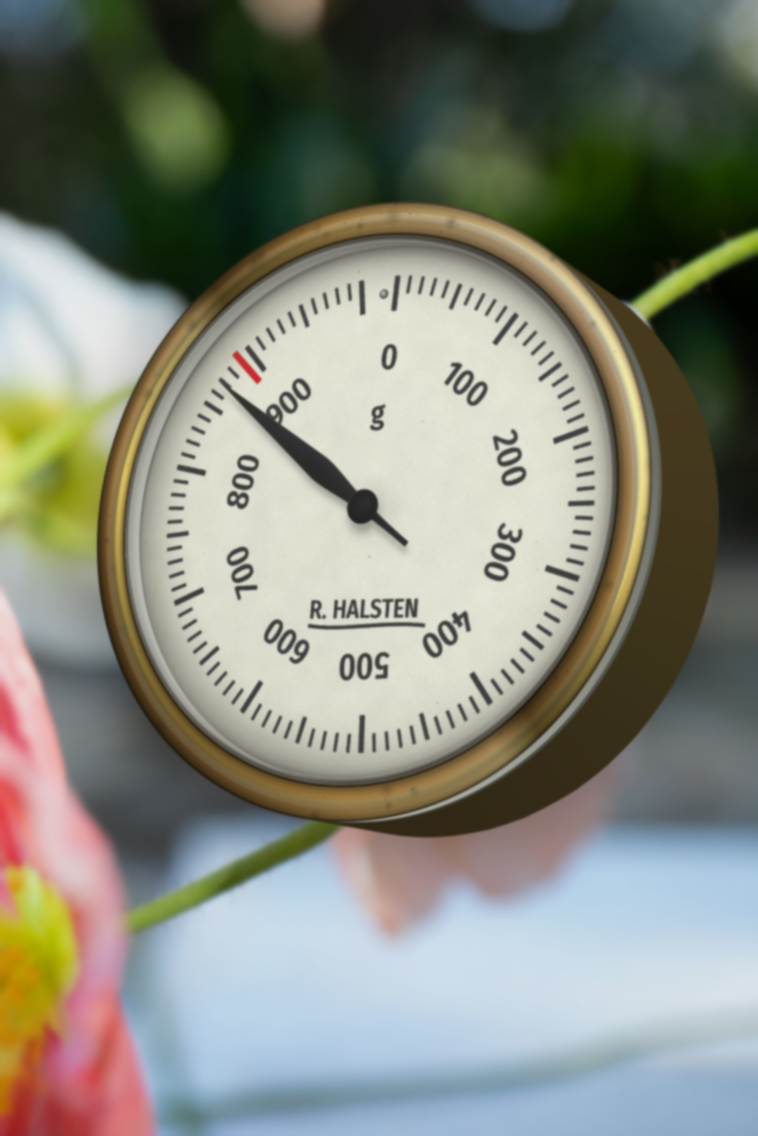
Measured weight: 870 g
